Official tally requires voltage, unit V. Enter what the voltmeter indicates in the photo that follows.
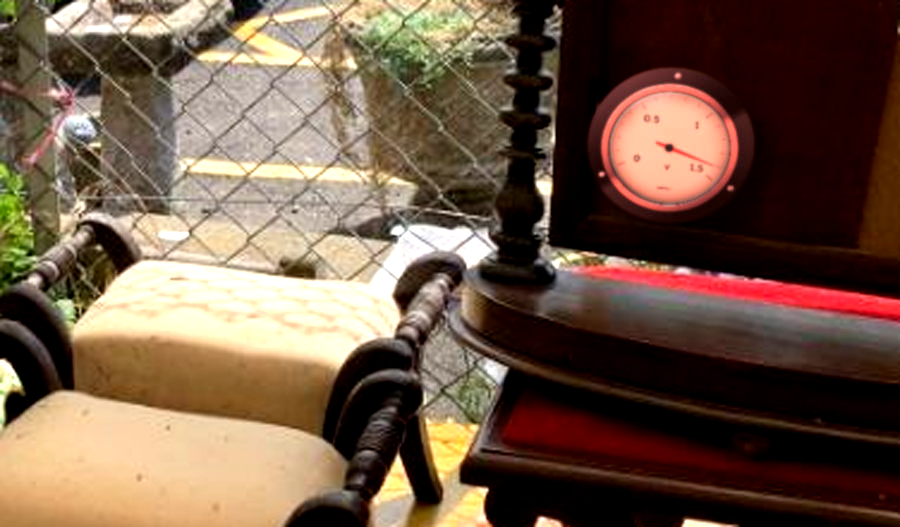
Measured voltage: 1.4 V
